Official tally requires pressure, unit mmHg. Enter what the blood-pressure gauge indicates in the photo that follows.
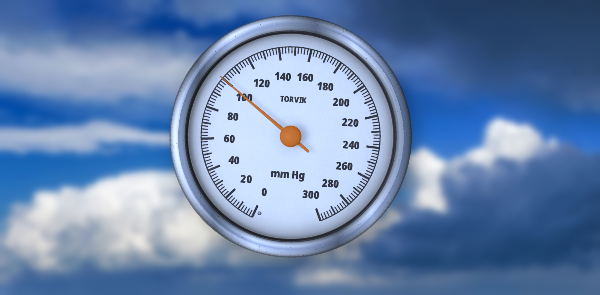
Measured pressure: 100 mmHg
